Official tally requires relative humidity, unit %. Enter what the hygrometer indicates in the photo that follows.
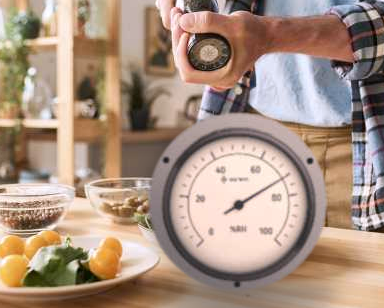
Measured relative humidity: 72 %
